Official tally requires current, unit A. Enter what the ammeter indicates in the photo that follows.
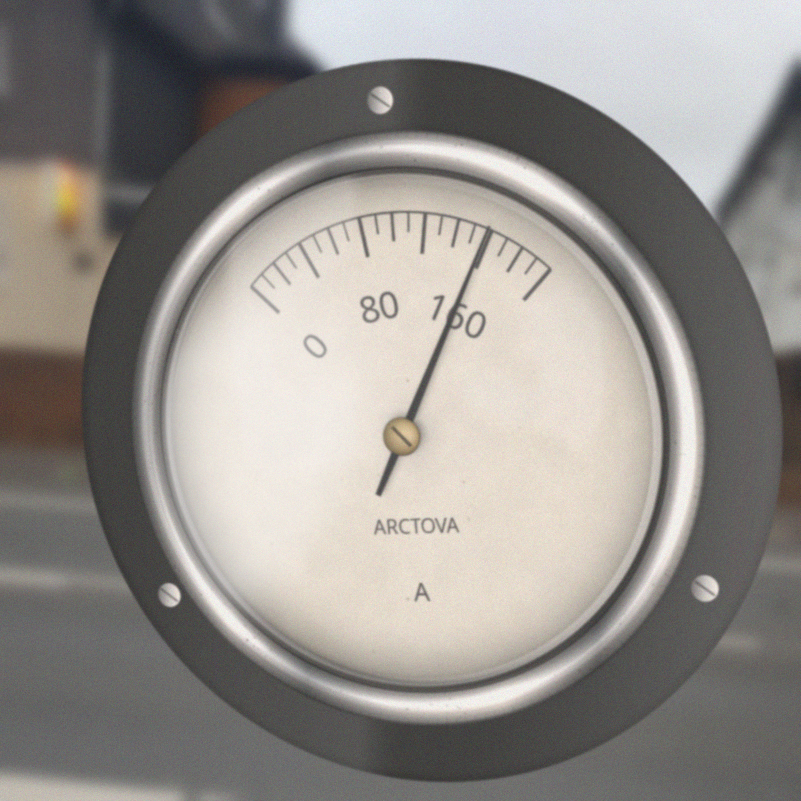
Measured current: 160 A
